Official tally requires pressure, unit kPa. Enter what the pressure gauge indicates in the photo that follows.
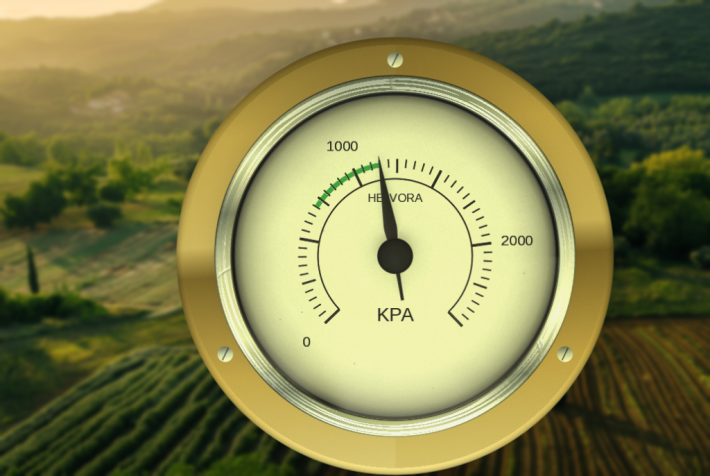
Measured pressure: 1150 kPa
